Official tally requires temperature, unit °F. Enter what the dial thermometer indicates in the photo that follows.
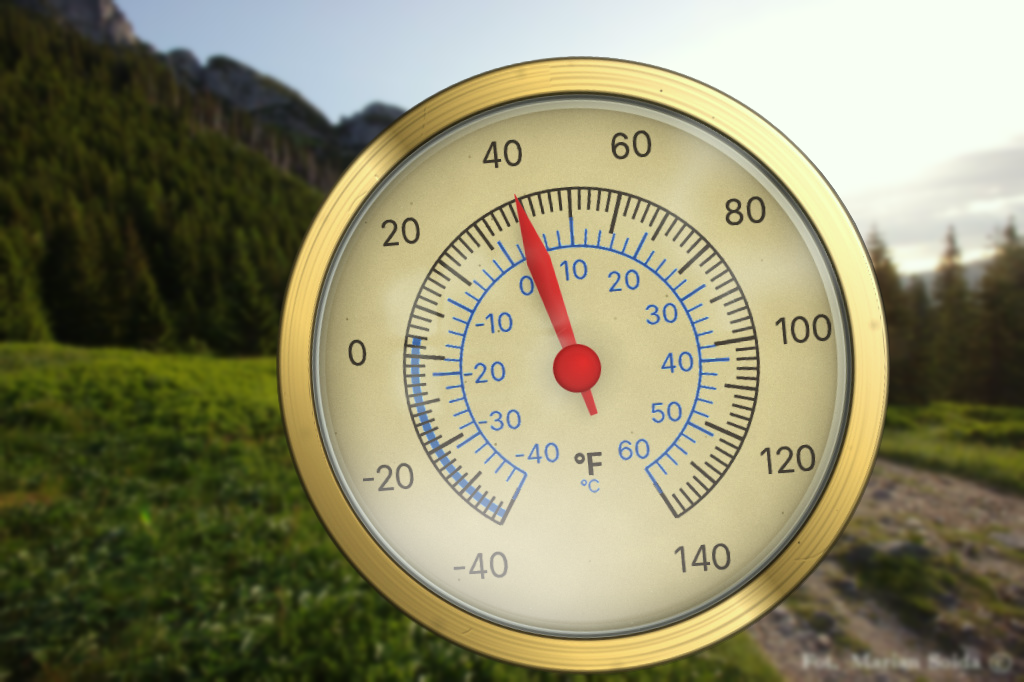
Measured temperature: 40 °F
